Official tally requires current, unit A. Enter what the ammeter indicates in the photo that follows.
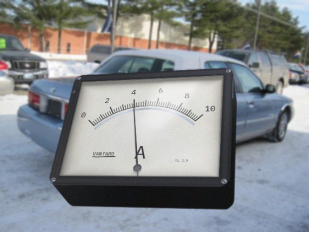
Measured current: 4 A
